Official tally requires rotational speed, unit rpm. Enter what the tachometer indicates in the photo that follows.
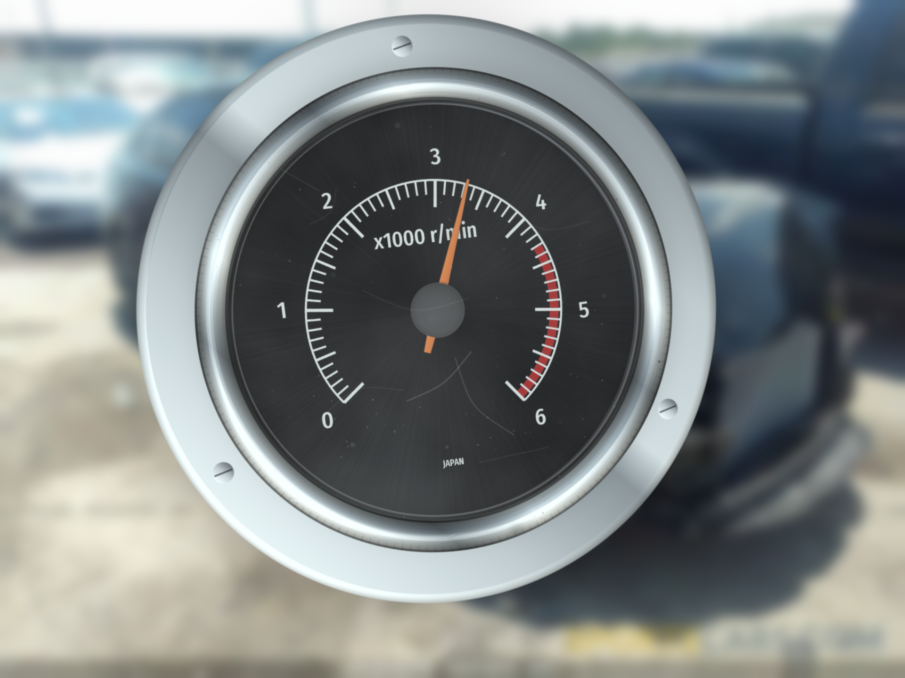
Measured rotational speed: 3300 rpm
